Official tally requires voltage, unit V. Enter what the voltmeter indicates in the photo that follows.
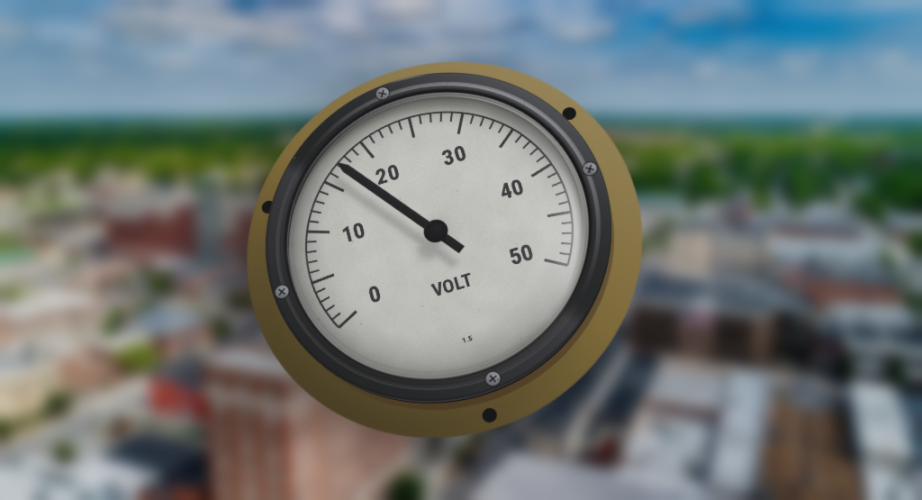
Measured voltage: 17 V
